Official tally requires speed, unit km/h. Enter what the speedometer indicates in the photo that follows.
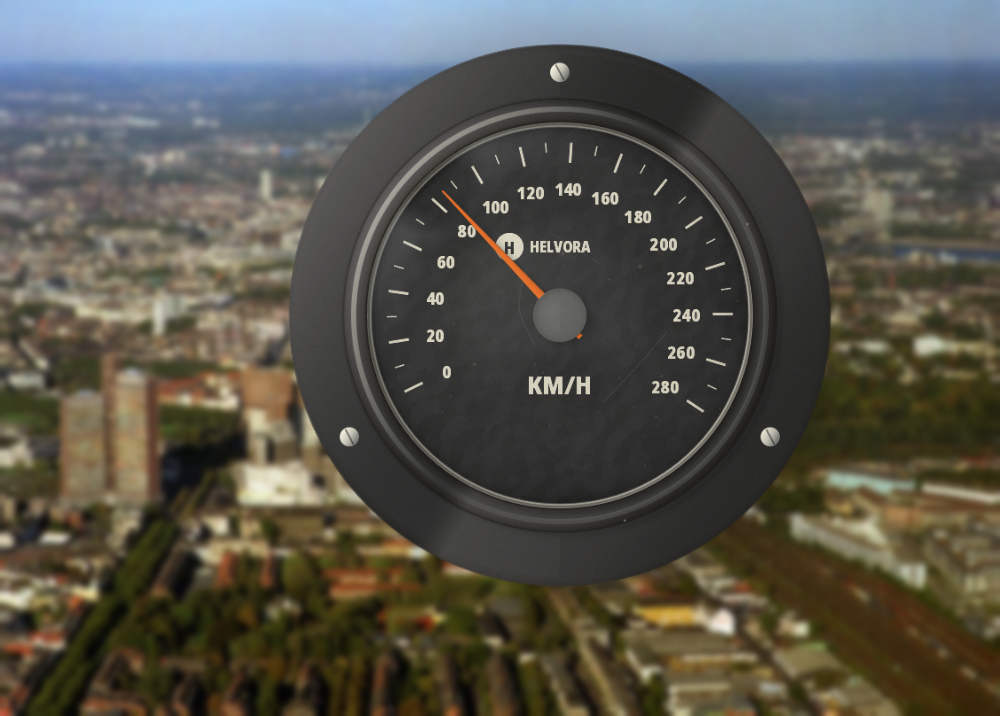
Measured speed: 85 km/h
